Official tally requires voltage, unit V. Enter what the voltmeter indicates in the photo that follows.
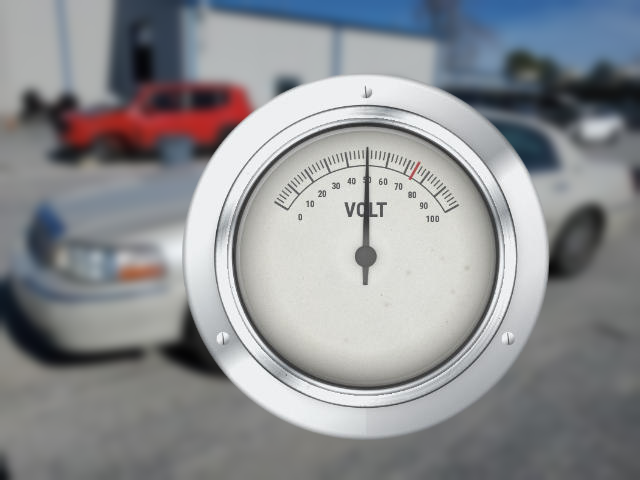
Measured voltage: 50 V
